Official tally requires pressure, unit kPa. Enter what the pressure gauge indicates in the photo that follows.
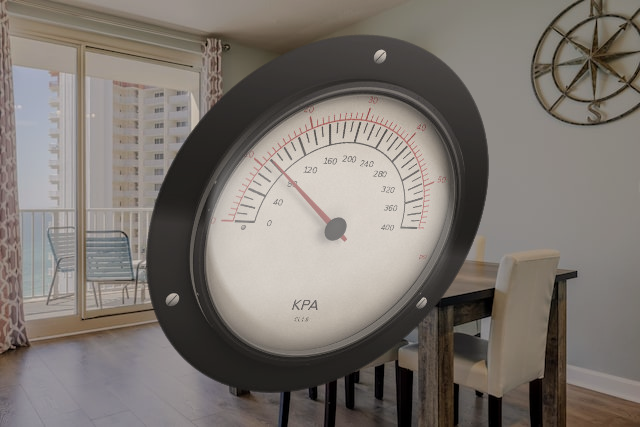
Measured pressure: 80 kPa
